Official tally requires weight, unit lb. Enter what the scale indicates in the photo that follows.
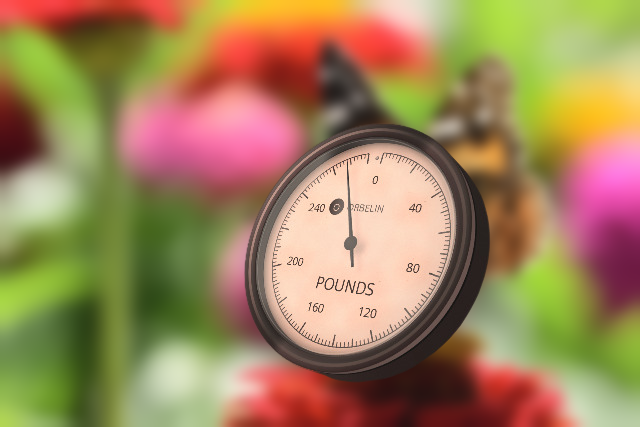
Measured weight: 270 lb
